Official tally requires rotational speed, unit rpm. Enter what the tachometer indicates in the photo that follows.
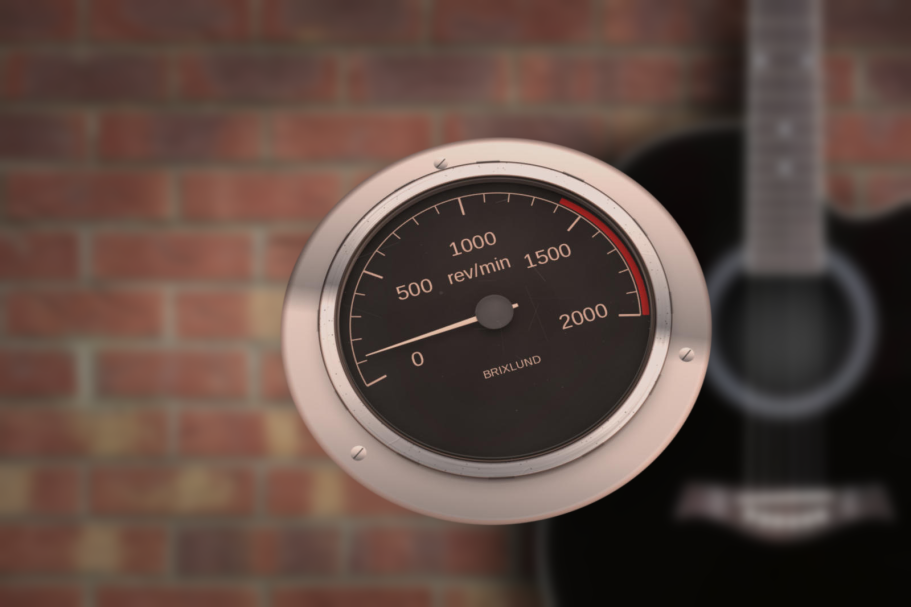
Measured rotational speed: 100 rpm
